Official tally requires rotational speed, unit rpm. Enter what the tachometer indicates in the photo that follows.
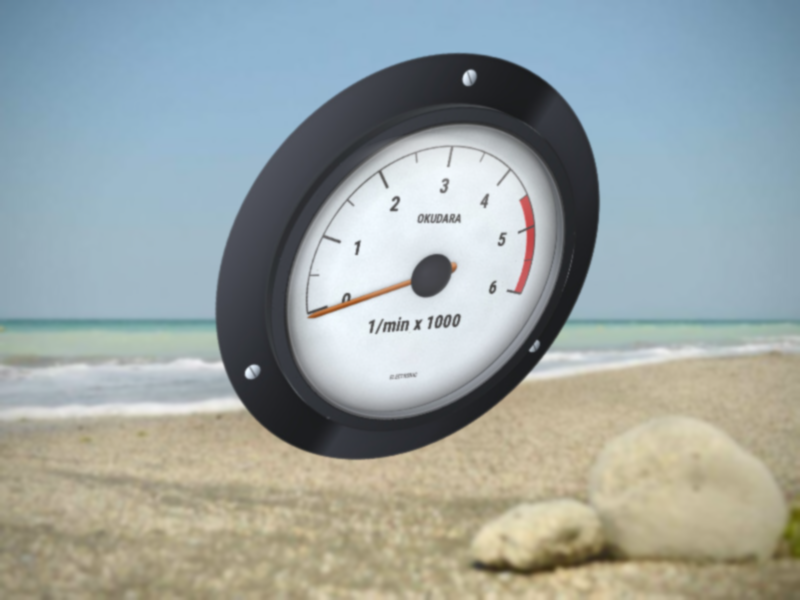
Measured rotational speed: 0 rpm
